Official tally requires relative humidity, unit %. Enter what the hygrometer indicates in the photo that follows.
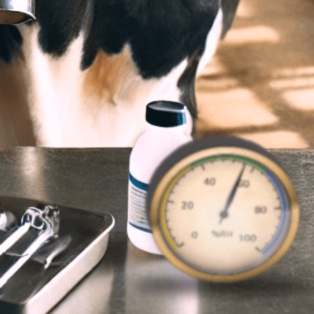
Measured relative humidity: 56 %
